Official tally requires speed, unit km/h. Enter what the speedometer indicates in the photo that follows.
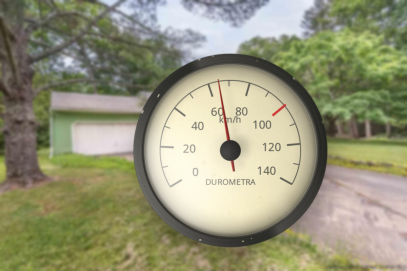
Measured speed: 65 km/h
